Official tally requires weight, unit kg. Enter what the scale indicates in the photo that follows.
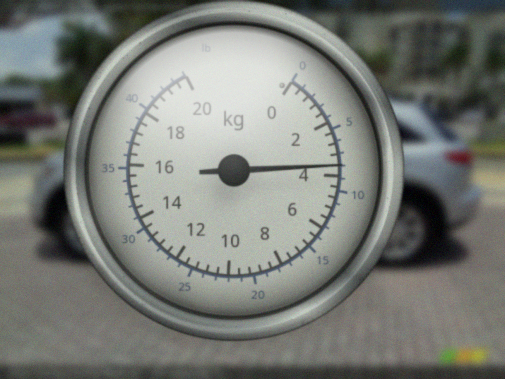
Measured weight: 3.6 kg
